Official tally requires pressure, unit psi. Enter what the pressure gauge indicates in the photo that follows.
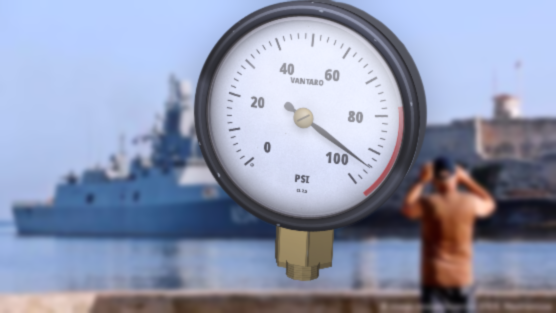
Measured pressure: 94 psi
